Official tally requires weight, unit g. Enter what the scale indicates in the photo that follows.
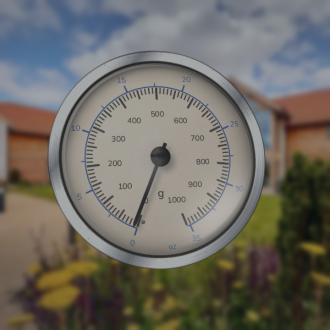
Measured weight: 10 g
